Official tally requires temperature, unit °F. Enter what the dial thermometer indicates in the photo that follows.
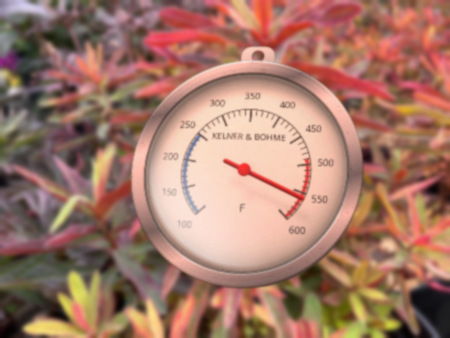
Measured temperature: 560 °F
